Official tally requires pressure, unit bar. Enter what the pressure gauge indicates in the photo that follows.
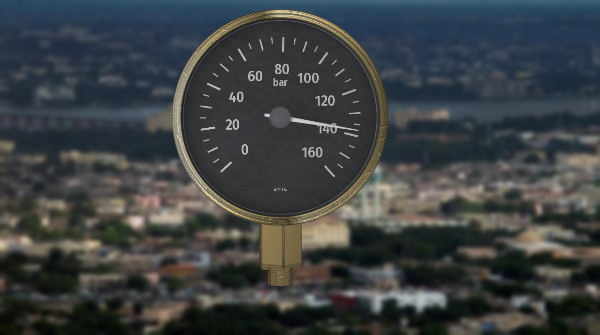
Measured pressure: 137.5 bar
